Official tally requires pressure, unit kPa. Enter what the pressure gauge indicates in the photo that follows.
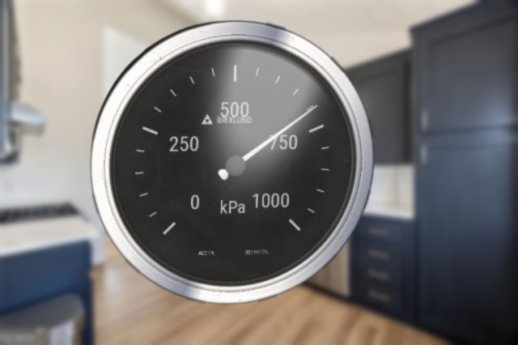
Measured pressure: 700 kPa
